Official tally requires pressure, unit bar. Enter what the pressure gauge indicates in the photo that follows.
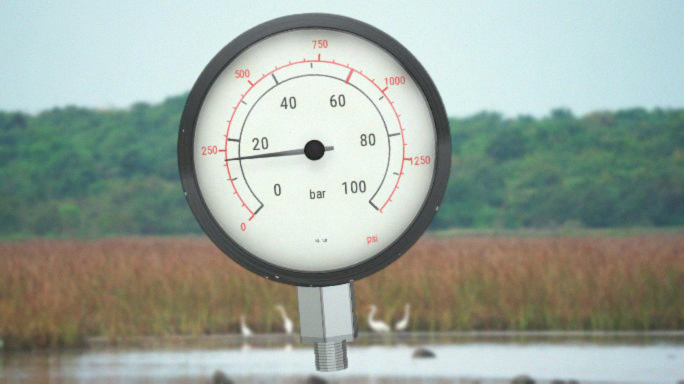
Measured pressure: 15 bar
